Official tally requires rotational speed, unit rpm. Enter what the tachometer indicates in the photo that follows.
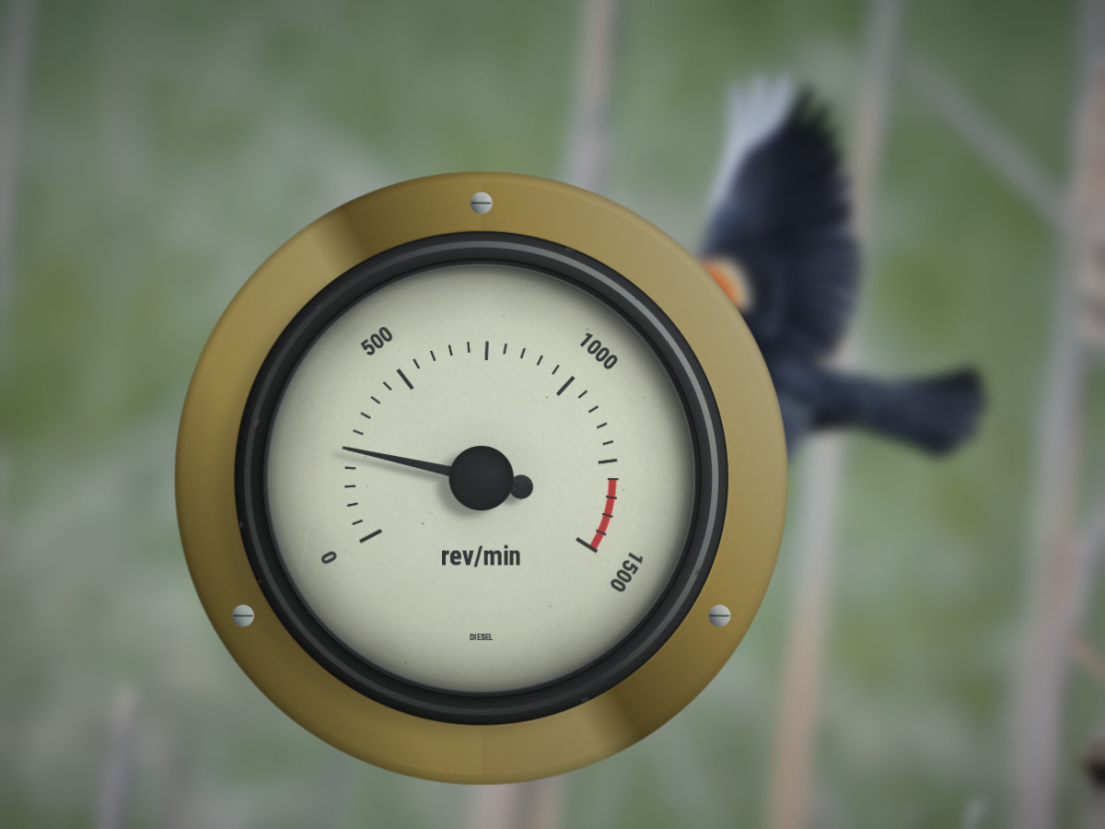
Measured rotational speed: 250 rpm
